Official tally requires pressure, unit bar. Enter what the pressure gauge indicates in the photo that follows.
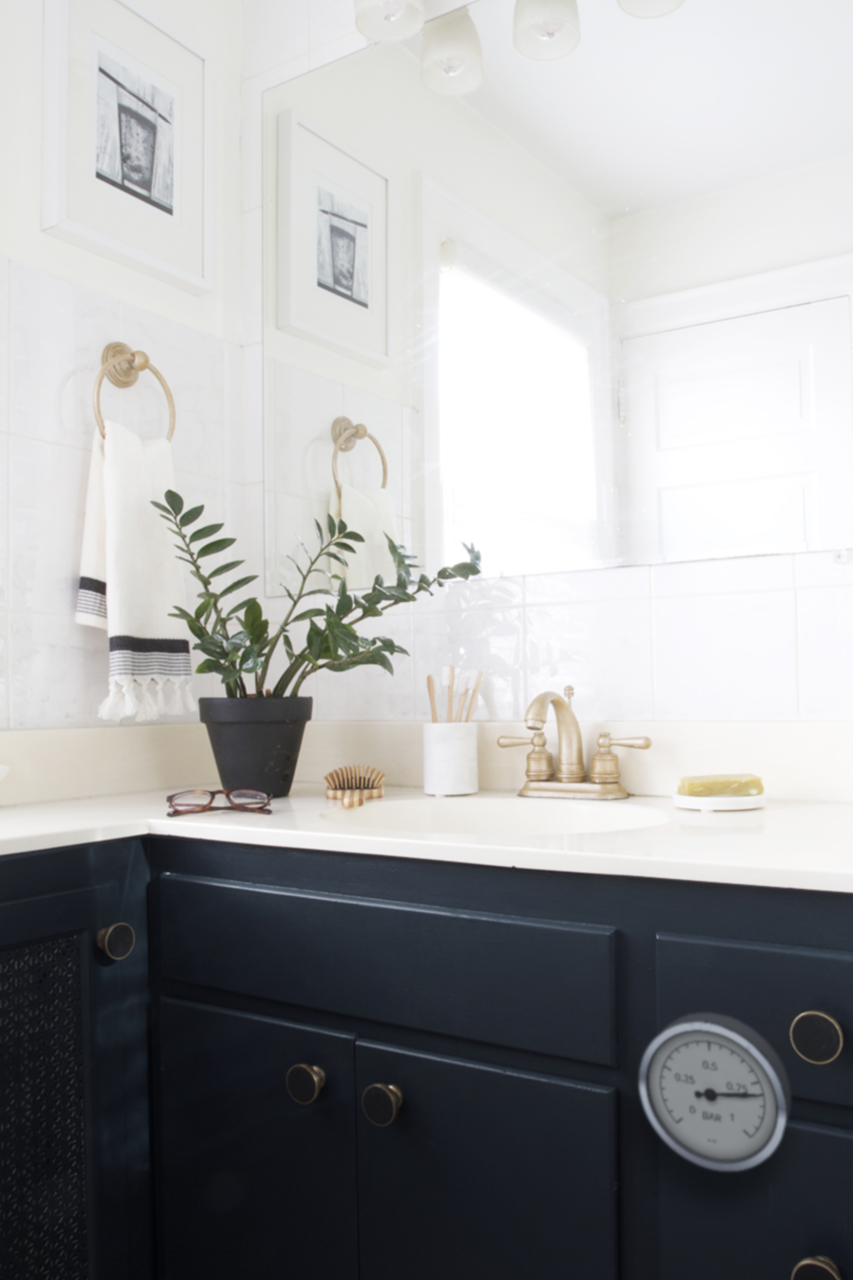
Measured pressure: 0.8 bar
